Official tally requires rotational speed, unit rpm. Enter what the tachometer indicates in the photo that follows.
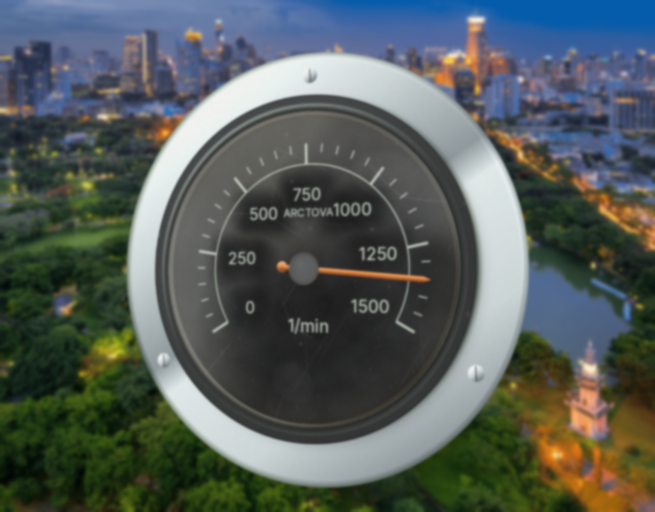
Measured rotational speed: 1350 rpm
